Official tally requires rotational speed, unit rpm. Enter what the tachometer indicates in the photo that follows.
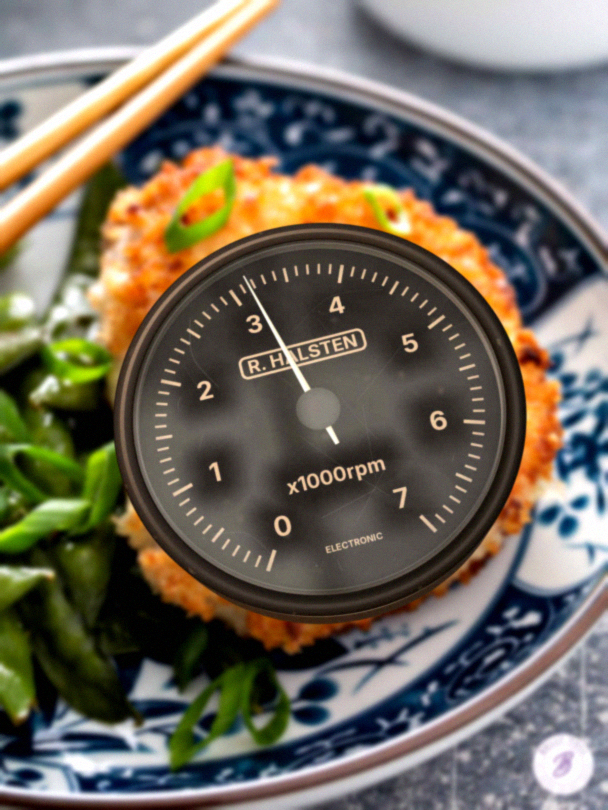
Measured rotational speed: 3150 rpm
